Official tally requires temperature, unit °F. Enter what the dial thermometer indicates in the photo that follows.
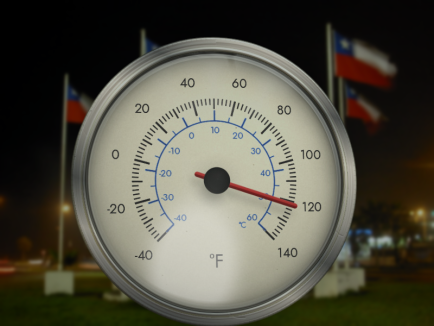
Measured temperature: 122 °F
